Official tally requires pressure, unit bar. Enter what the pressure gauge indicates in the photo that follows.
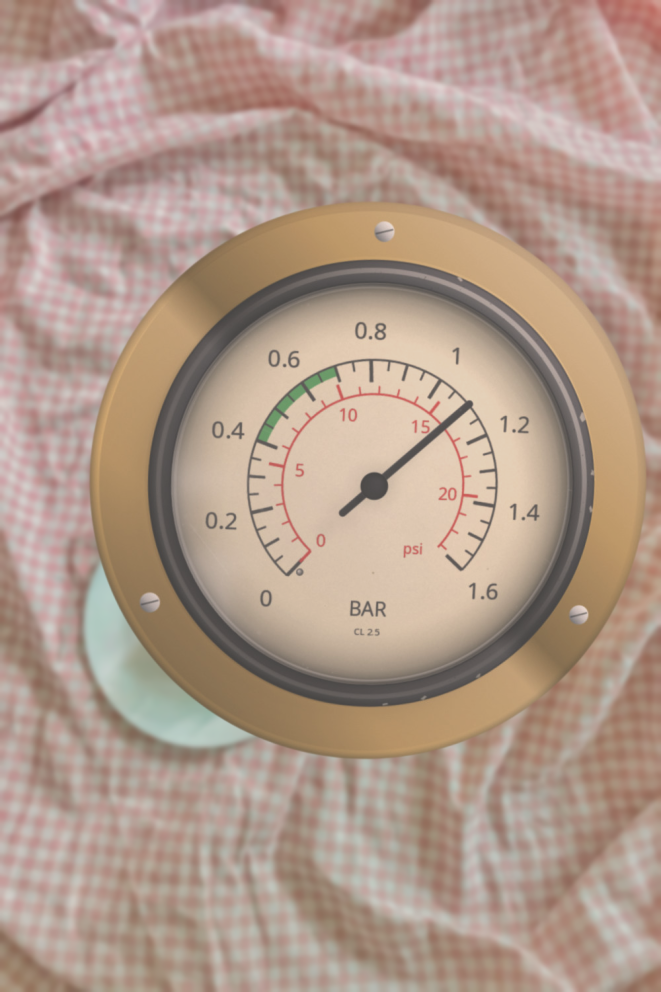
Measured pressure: 1.1 bar
